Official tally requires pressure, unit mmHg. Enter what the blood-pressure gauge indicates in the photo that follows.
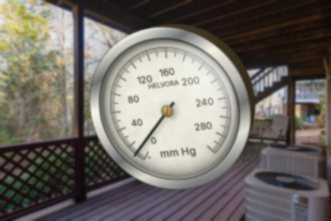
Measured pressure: 10 mmHg
